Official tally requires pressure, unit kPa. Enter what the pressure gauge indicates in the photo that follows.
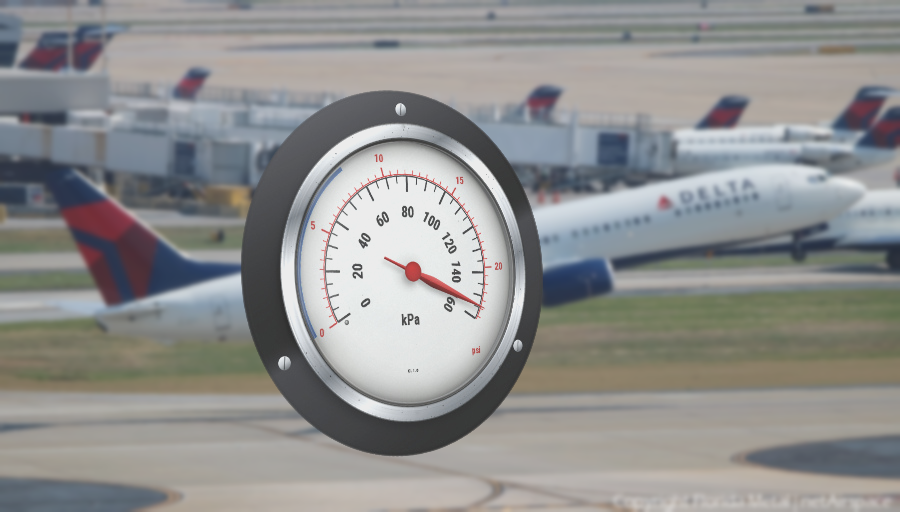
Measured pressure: 155 kPa
